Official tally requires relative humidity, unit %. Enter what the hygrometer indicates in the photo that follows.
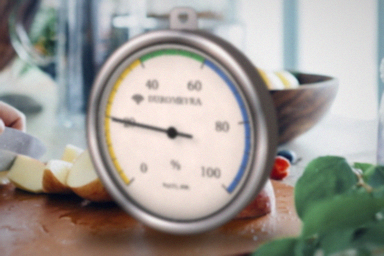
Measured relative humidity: 20 %
